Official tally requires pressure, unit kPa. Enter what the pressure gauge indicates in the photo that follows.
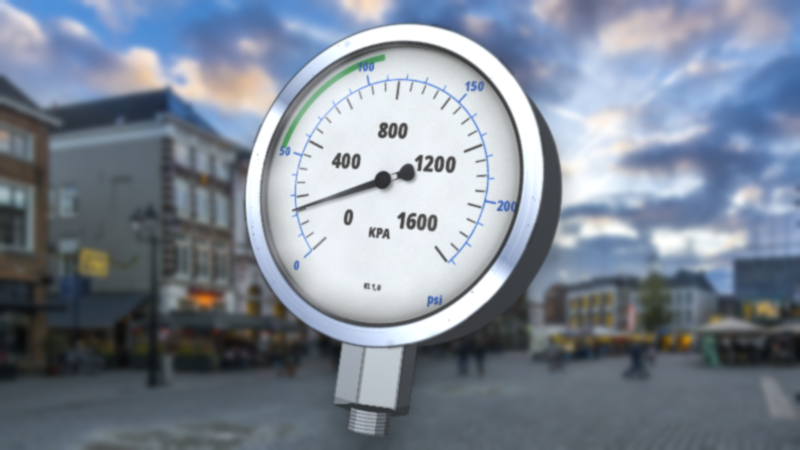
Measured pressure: 150 kPa
